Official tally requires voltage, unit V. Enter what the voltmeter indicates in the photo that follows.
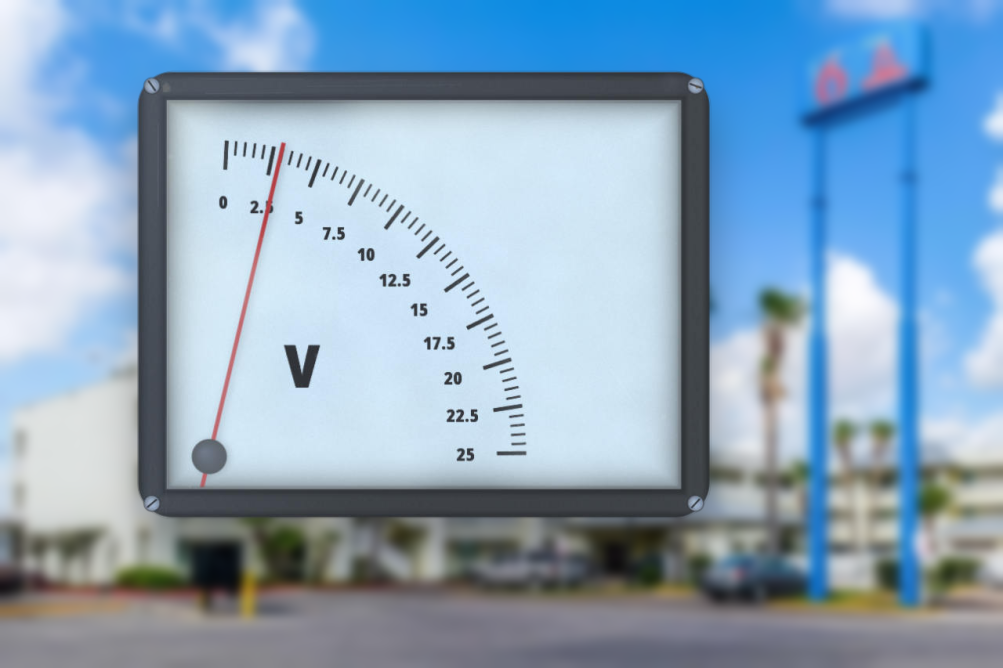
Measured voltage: 3 V
